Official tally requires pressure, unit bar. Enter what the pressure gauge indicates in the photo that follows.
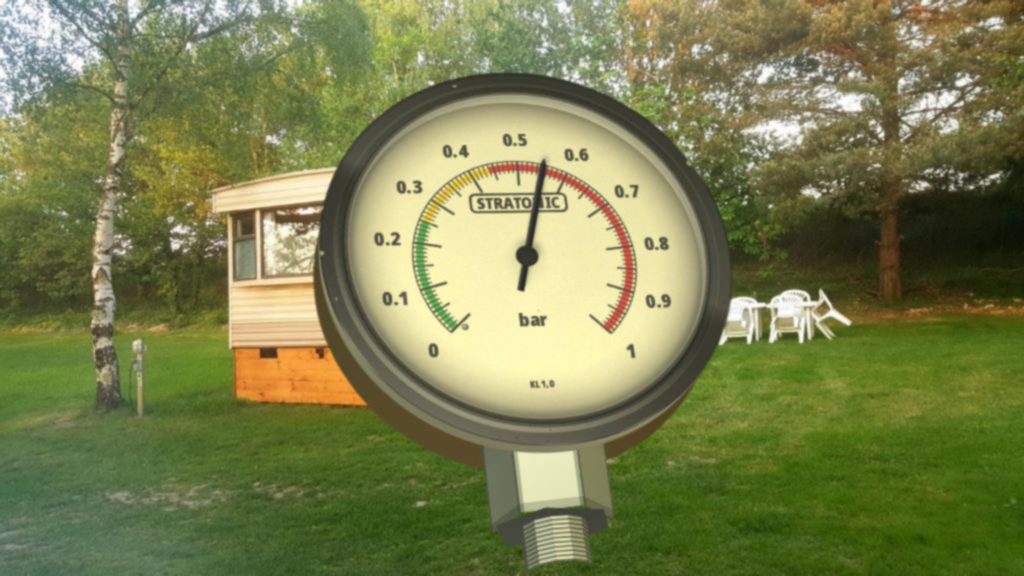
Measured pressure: 0.55 bar
